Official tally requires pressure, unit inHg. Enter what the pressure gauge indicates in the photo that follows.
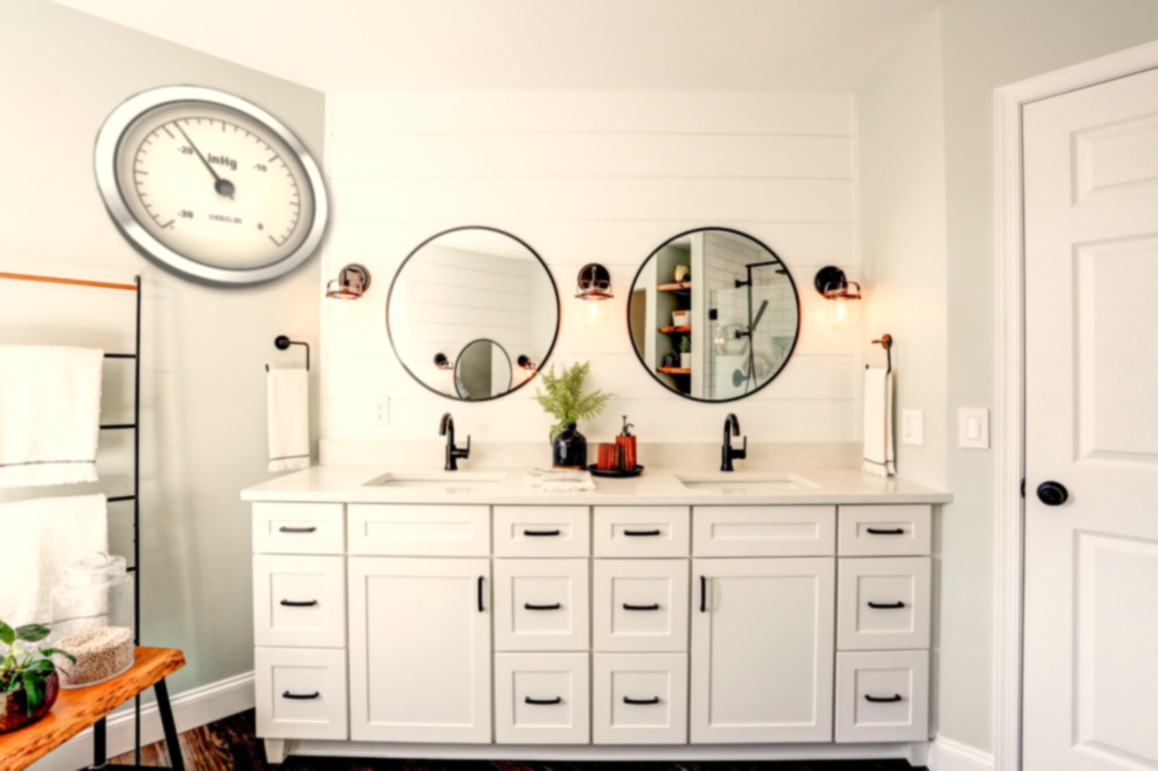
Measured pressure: -19 inHg
